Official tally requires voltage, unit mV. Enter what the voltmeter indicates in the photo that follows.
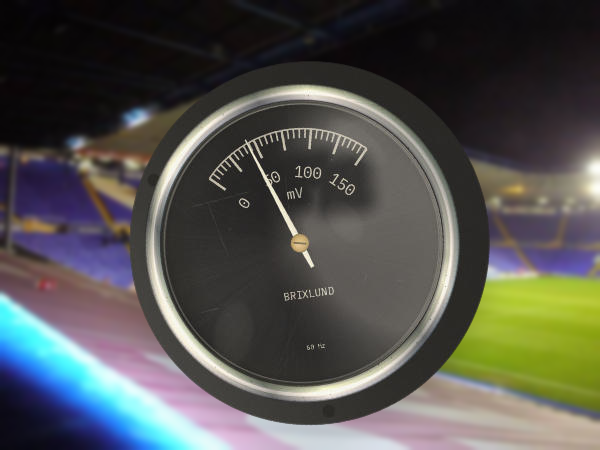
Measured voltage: 45 mV
